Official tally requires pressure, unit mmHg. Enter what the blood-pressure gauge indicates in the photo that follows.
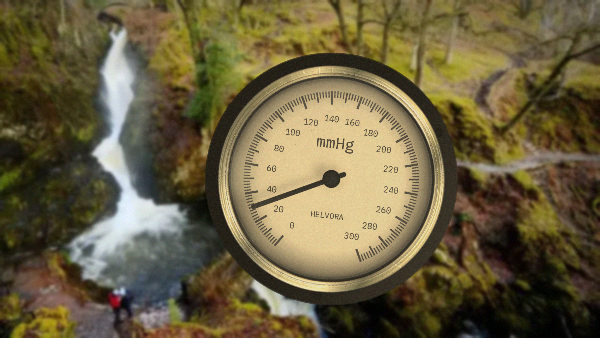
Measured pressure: 30 mmHg
